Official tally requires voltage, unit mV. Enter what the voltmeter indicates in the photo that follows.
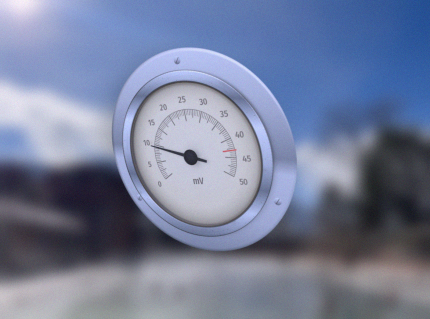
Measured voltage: 10 mV
